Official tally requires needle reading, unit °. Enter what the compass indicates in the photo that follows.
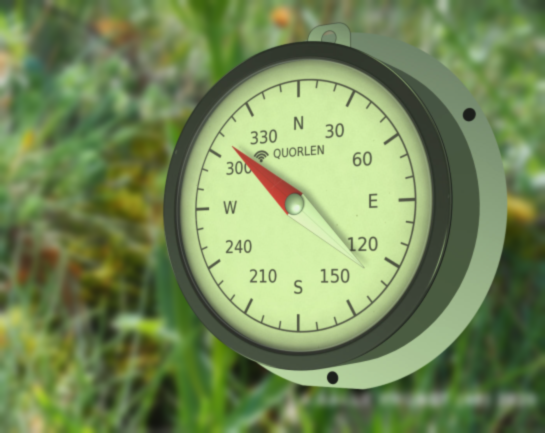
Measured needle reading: 310 °
